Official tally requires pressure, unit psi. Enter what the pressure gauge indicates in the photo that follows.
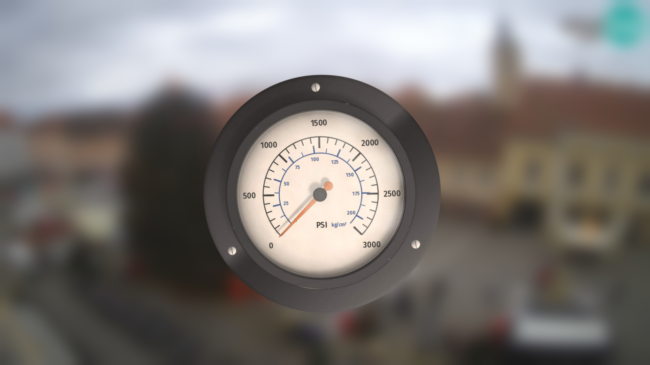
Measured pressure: 0 psi
